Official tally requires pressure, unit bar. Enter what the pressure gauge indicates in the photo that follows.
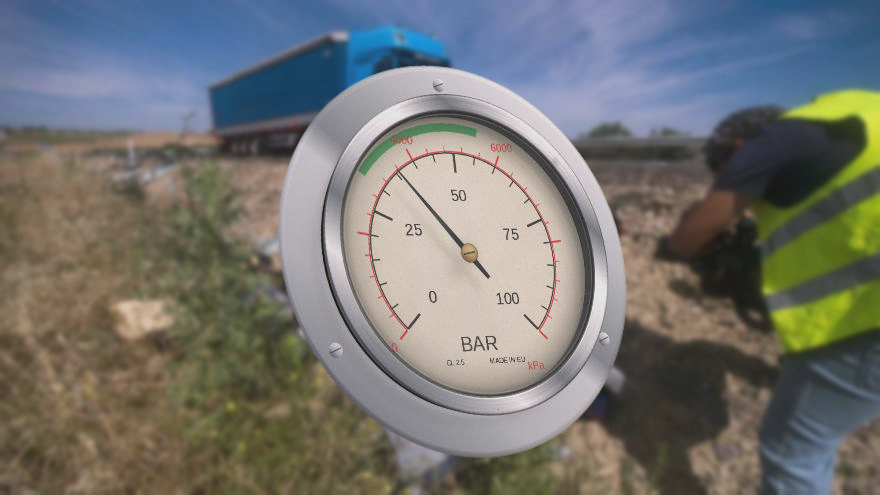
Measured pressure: 35 bar
